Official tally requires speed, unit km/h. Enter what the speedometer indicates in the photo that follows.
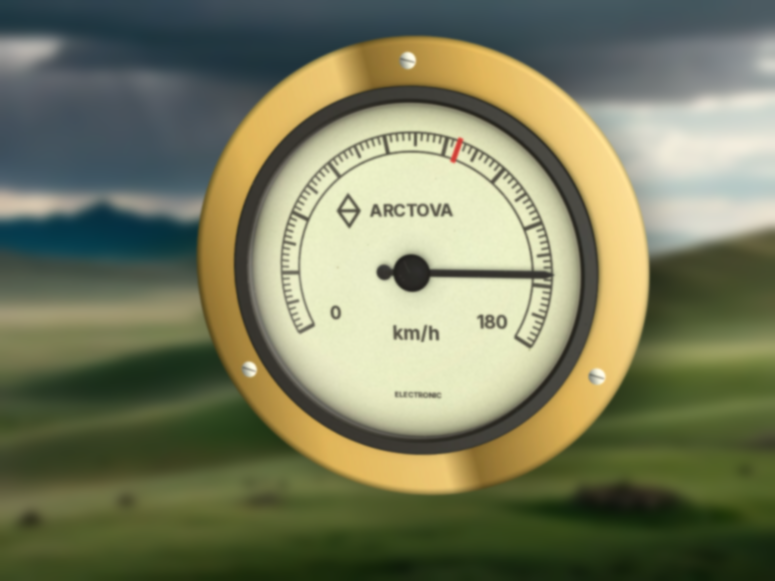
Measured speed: 156 km/h
